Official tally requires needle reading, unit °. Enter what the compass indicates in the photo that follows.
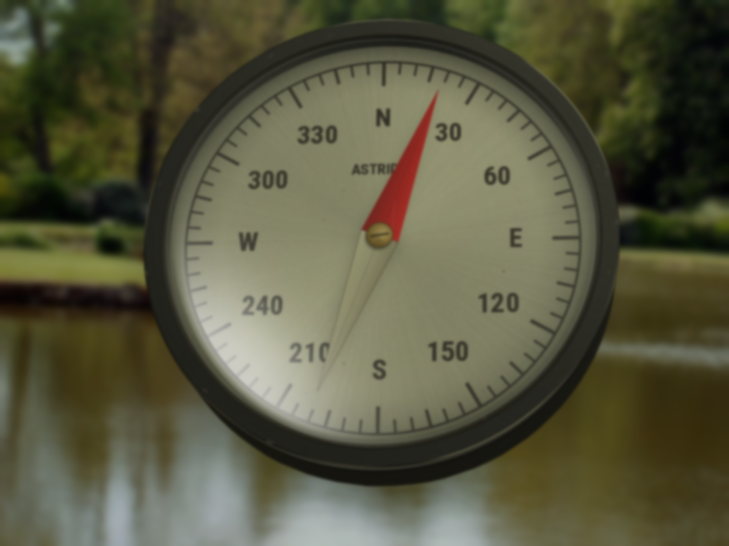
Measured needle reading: 20 °
